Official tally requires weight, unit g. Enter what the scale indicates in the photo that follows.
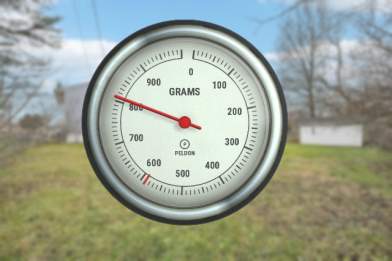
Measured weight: 810 g
